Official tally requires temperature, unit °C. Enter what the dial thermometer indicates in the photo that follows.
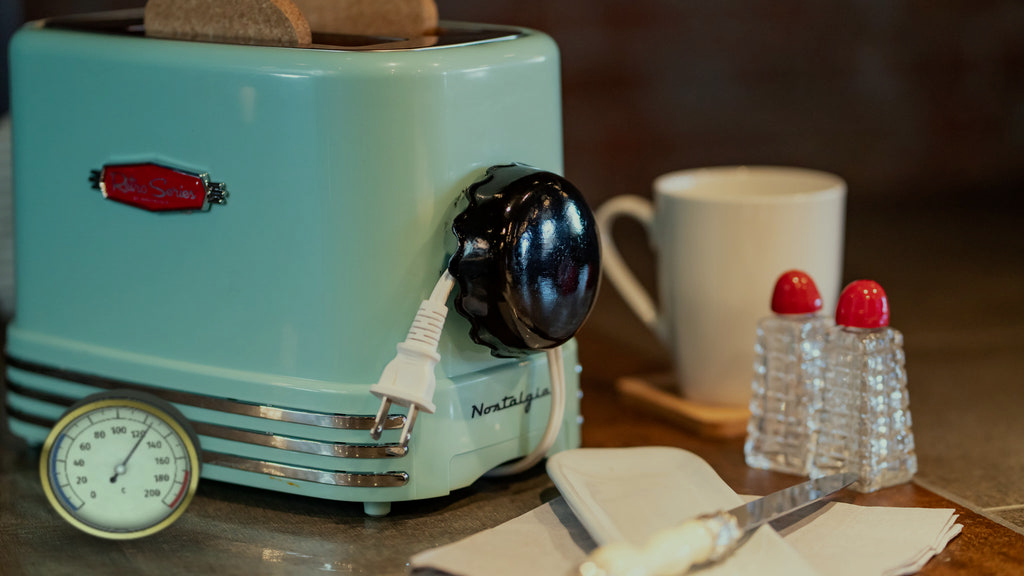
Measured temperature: 125 °C
